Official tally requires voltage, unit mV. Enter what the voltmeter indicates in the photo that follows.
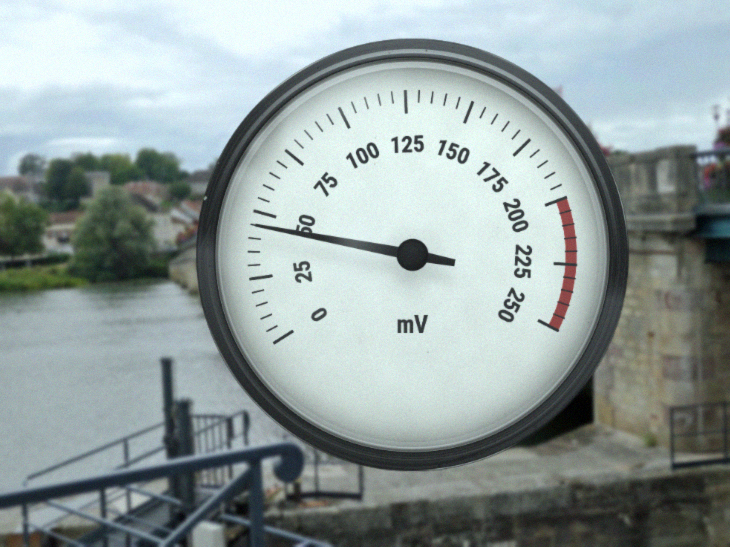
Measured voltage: 45 mV
